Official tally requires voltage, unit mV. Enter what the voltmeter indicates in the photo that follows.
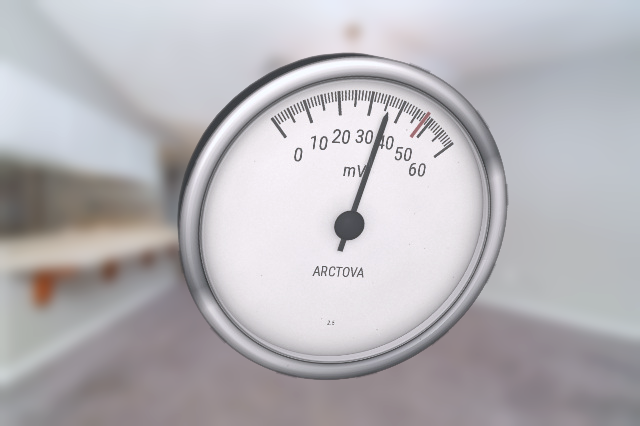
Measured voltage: 35 mV
